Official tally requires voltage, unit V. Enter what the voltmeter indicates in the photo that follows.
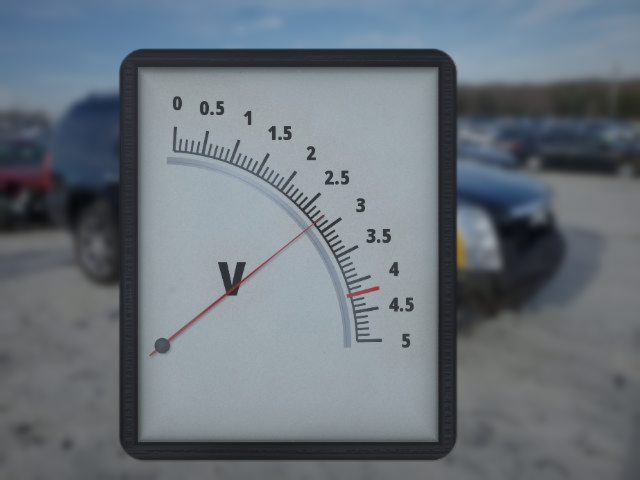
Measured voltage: 2.8 V
